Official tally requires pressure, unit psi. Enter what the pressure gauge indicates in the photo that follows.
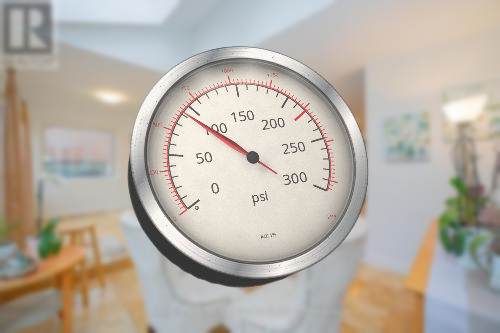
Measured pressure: 90 psi
